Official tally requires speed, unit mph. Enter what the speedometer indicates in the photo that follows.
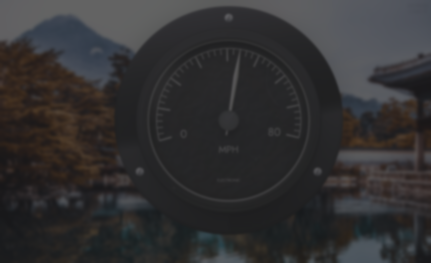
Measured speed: 44 mph
